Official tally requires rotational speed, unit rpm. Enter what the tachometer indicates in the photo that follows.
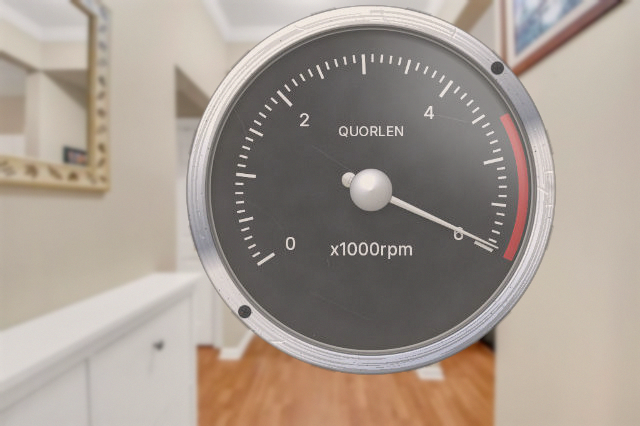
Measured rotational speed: 5950 rpm
